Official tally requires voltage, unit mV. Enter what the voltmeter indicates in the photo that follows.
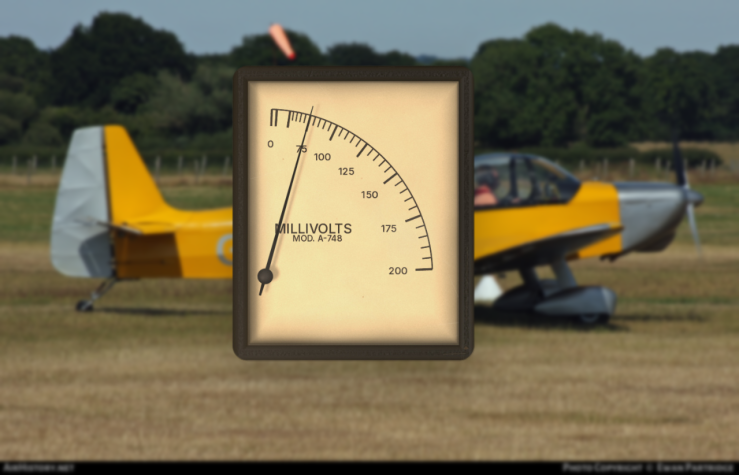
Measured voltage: 75 mV
